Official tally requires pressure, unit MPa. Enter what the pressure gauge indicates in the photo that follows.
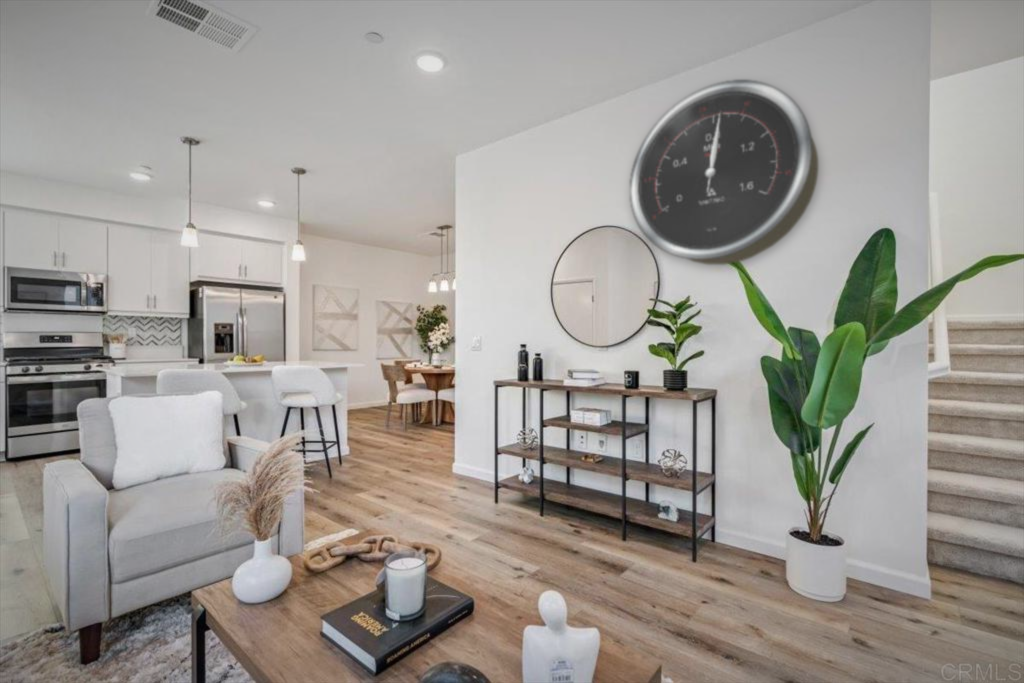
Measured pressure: 0.85 MPa
